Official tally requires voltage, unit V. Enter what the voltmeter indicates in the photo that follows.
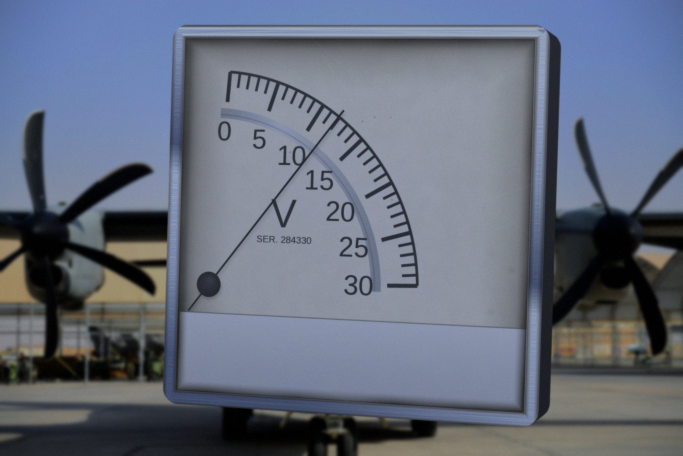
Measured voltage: 12 V
